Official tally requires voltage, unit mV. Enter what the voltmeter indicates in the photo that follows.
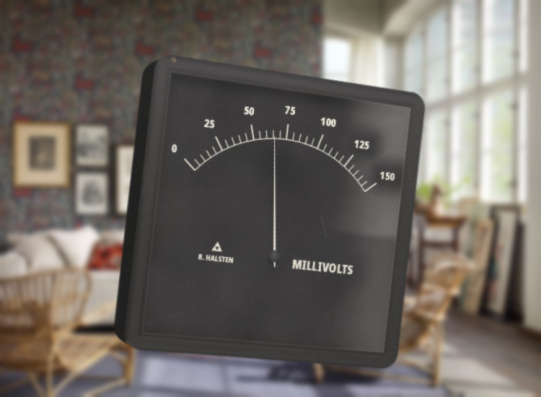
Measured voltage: 65 mV
